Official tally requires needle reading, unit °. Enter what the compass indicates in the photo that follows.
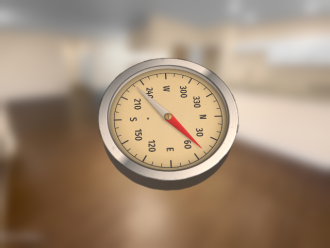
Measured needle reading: 50 °
